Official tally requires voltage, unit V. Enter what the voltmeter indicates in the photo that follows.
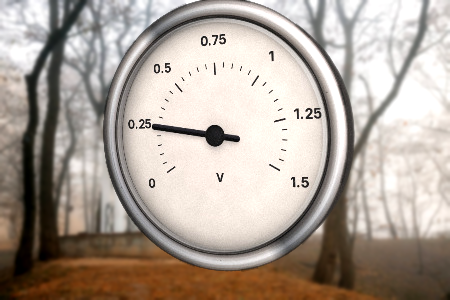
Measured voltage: 0.25 V
